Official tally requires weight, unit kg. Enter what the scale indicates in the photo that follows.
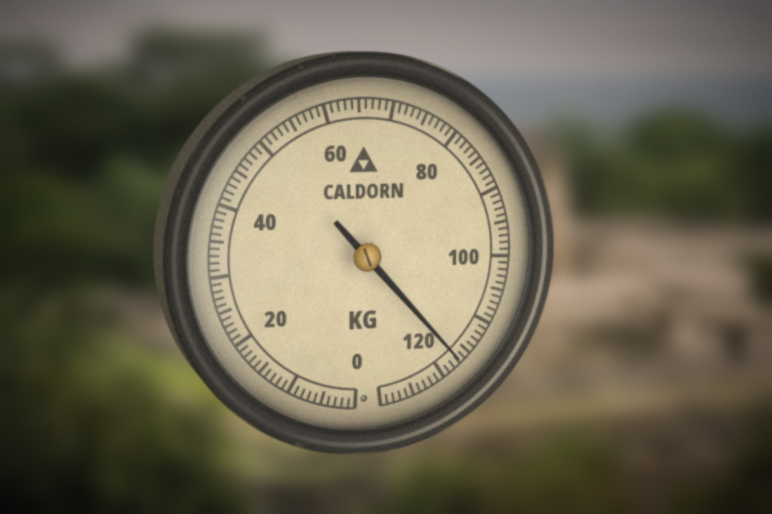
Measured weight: 117 kg
